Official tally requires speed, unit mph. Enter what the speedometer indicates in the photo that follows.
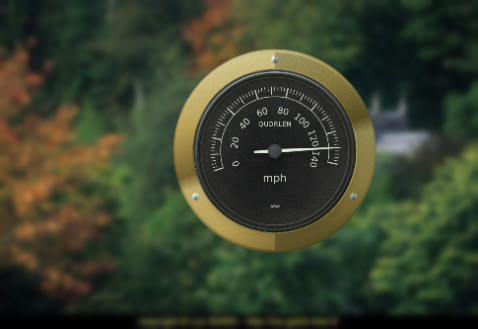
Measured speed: 130 mph
